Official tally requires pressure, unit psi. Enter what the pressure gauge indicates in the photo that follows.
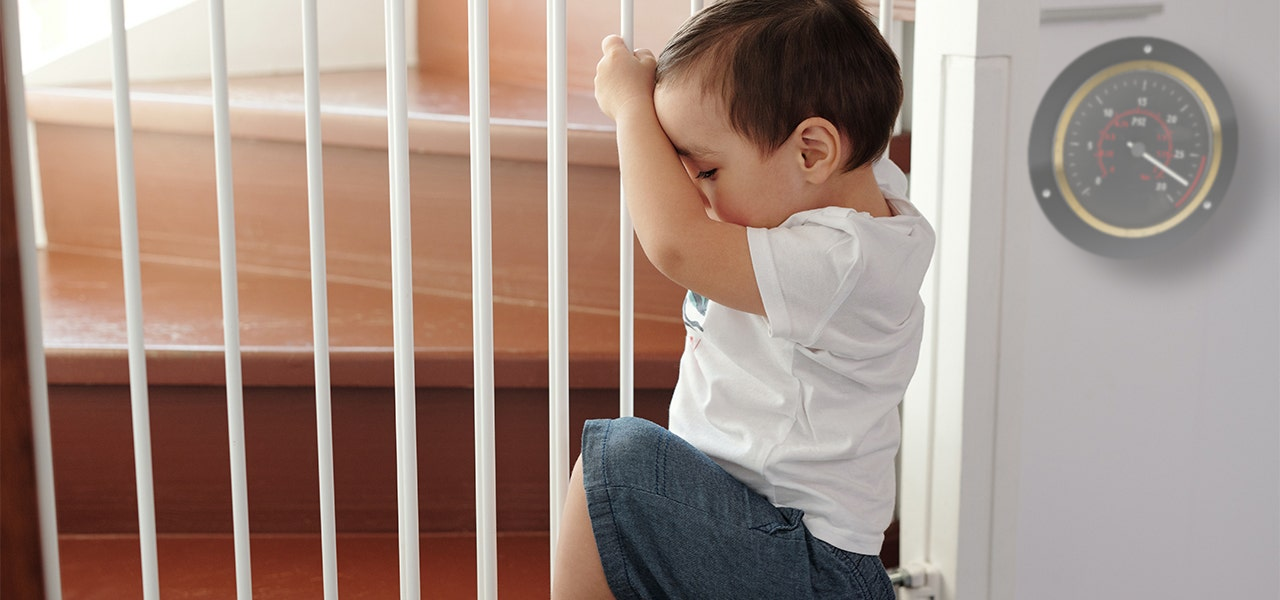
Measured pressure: 28 psi
